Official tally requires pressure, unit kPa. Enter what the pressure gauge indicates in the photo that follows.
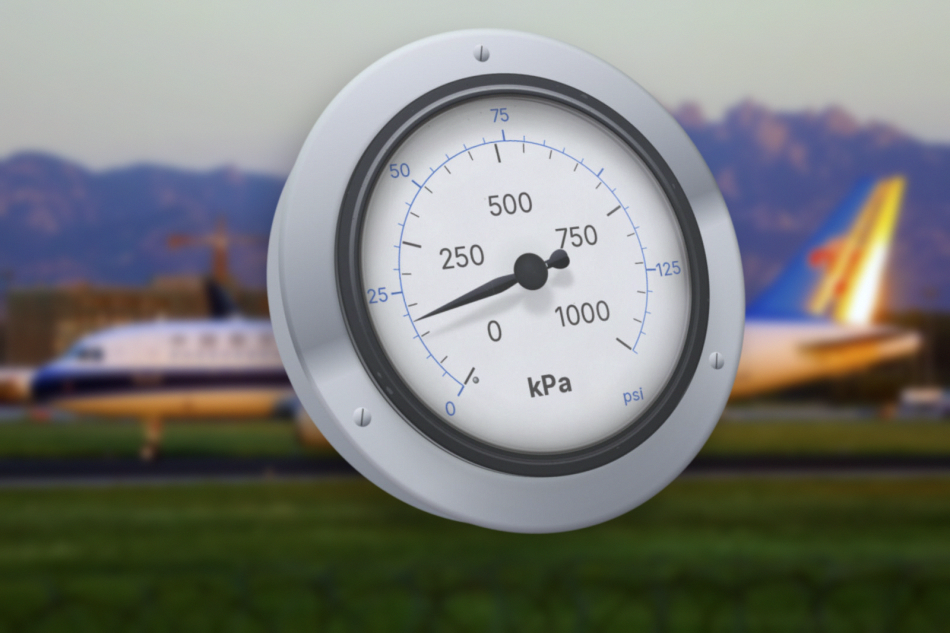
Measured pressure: 125 kPa
